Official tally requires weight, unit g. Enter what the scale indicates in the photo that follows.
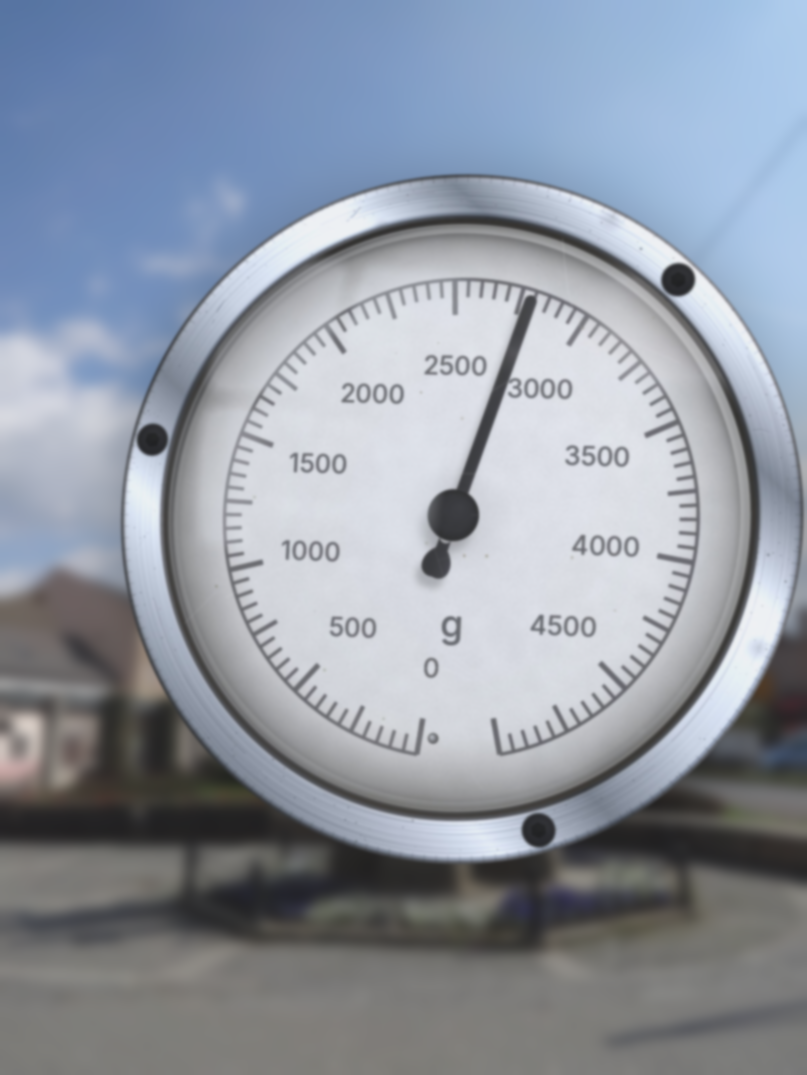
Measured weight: 2800 g
